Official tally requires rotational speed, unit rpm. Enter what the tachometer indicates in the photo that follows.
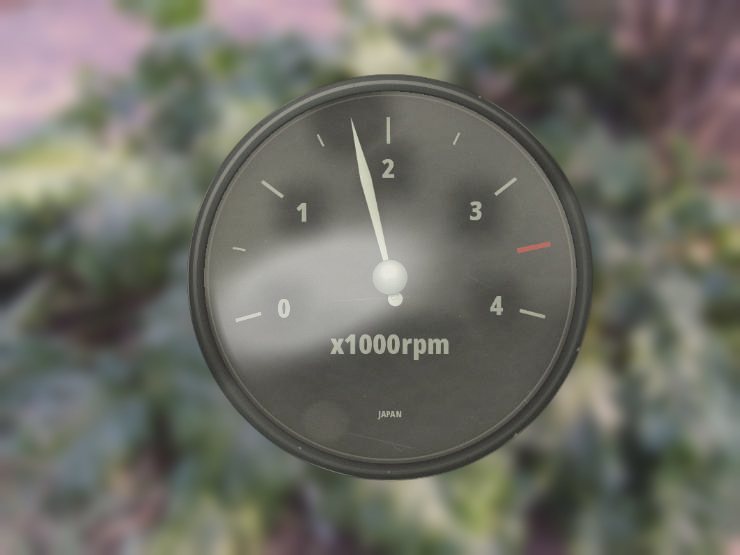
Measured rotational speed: 1750 rpm
